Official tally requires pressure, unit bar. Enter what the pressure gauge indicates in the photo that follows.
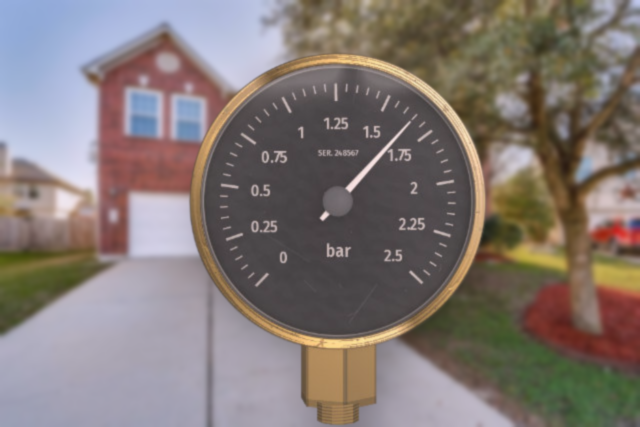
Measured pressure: 1.65 bar
